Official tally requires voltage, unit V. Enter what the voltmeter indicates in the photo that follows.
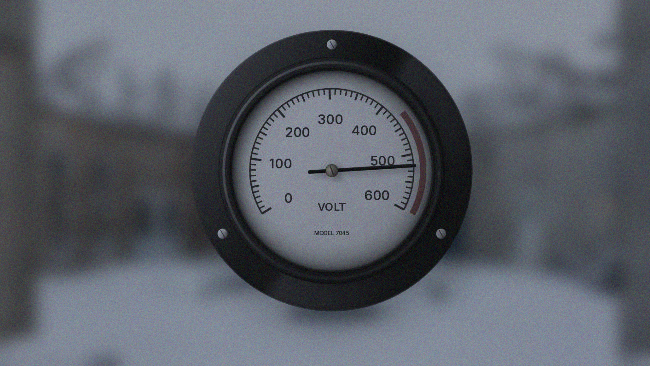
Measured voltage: 520 V
